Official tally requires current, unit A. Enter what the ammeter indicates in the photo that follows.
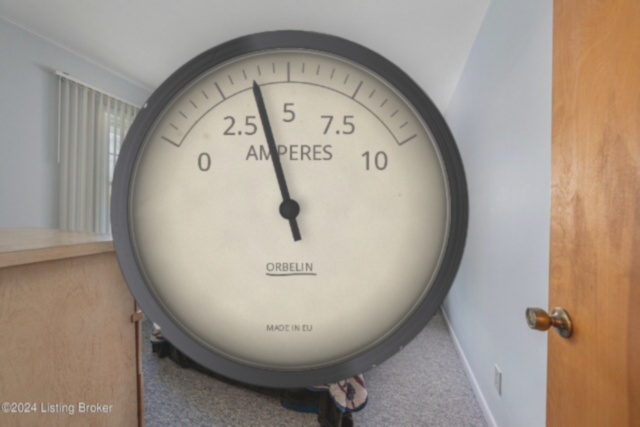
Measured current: 3.75 A
